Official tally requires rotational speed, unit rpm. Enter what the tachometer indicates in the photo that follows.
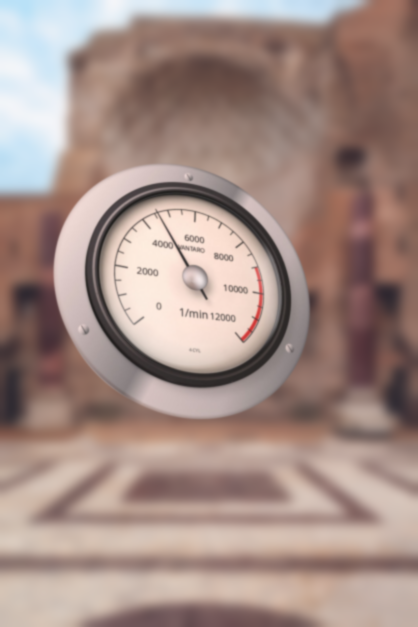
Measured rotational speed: 4500 rpm
